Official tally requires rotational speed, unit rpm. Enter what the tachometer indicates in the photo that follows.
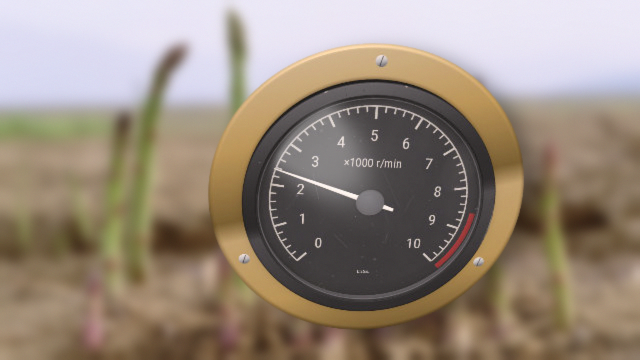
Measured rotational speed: 2400 rpm
